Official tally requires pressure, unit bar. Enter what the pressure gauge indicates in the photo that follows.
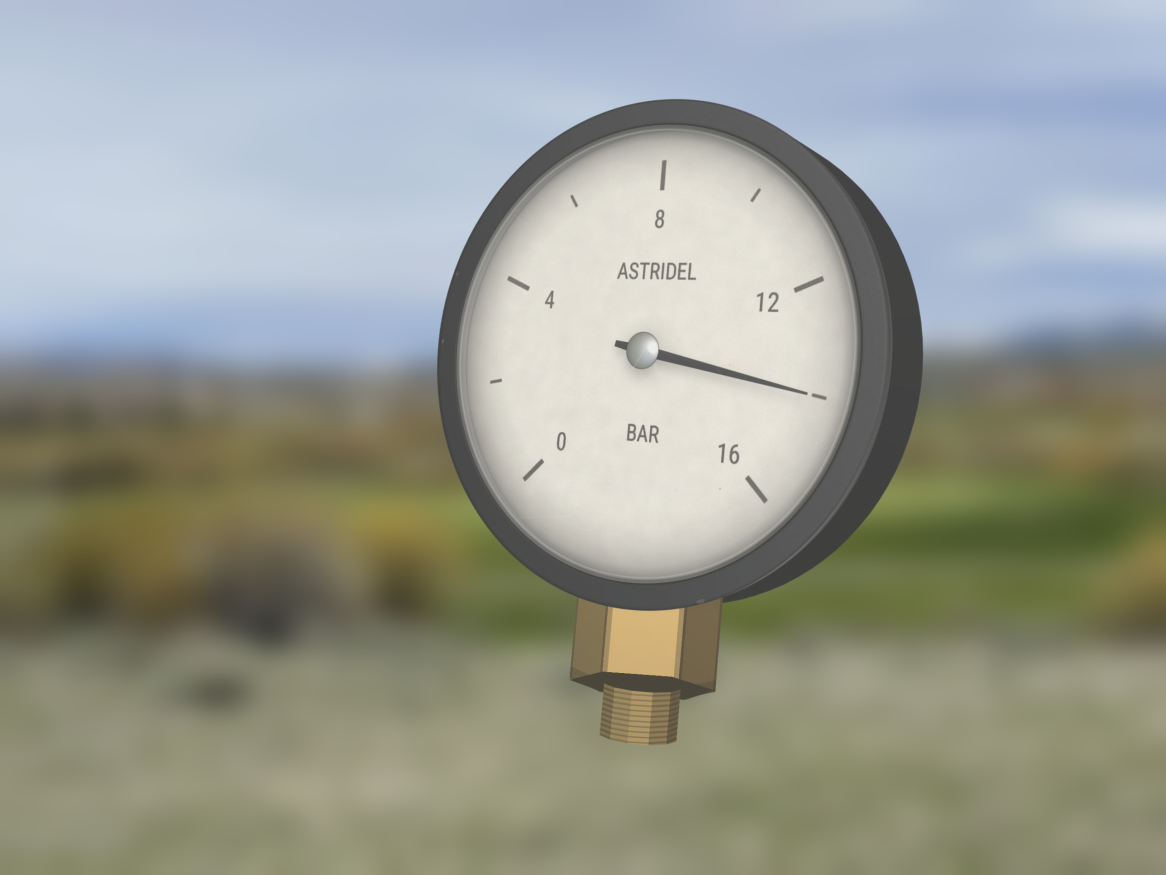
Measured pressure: 14 bar
